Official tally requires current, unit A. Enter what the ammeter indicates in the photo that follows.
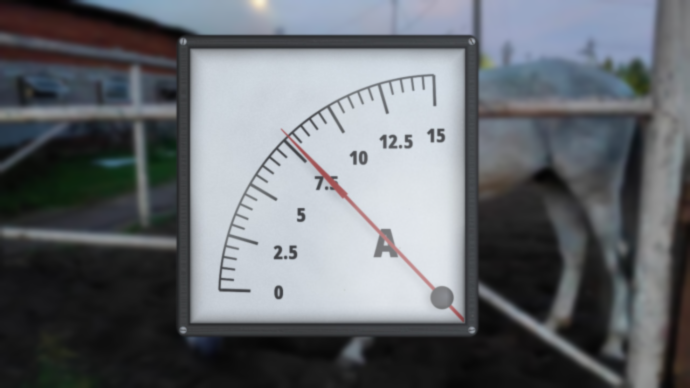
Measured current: 7.75 A
